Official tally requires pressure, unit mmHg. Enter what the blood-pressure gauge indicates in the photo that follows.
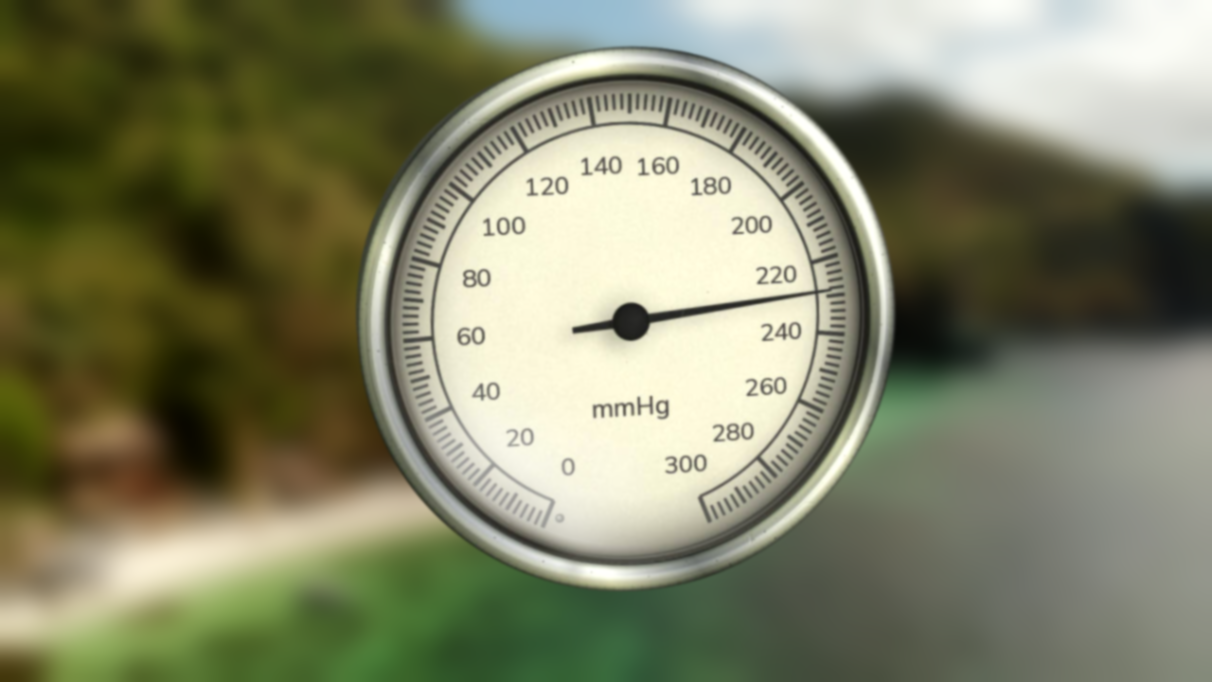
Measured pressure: 228 mmHg
